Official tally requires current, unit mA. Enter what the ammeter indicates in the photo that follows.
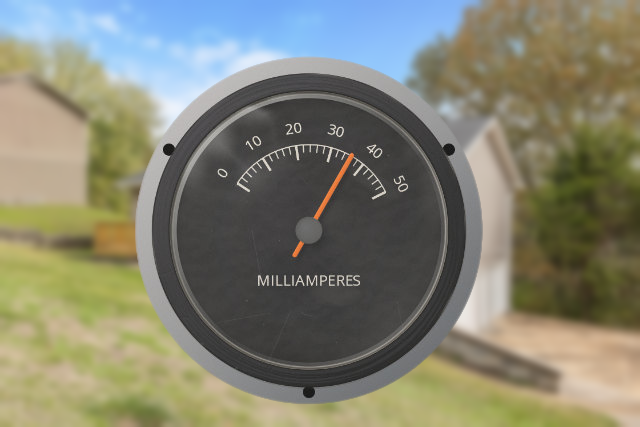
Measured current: 36 mA
